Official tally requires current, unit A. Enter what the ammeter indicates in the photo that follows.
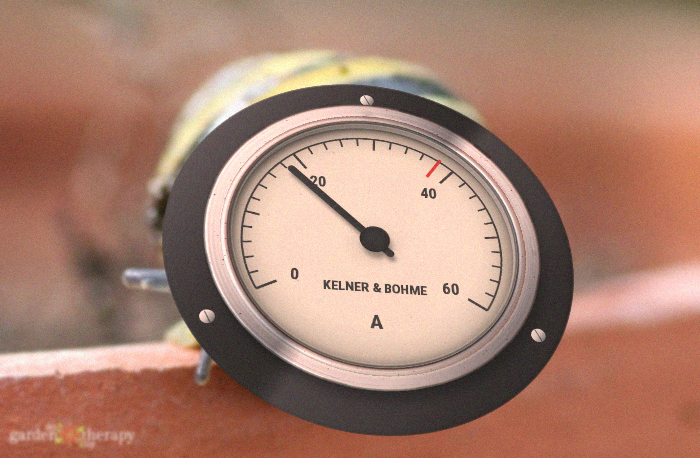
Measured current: 18 A
